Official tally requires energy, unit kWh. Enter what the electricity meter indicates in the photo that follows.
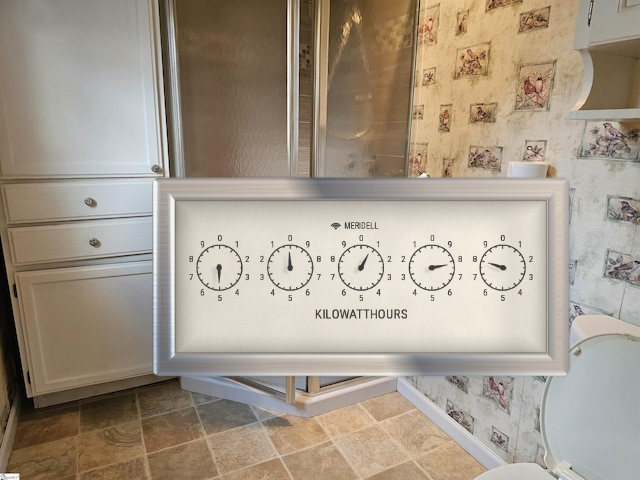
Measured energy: 50078 kWh
